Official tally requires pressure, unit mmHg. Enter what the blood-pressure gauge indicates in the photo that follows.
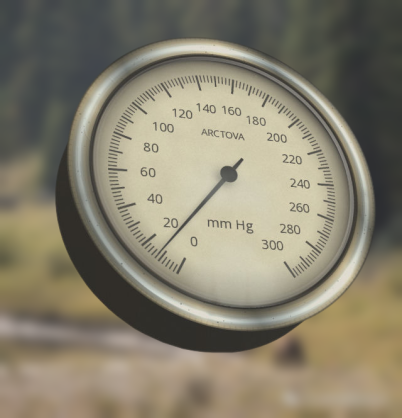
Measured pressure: 12 mmHg
